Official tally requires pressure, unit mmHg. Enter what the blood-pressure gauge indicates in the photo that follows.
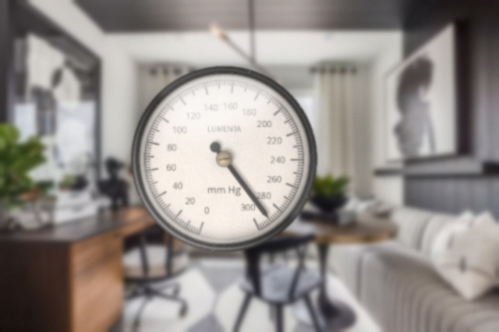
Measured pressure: 290 mmHg
